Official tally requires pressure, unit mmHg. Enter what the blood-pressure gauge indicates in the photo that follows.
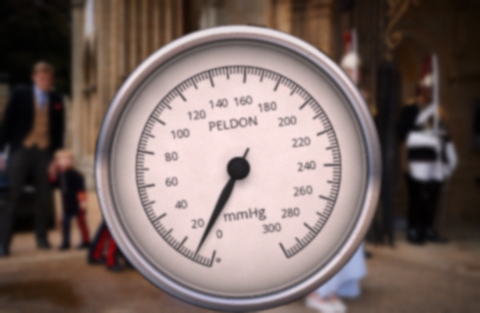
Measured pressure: 10 mmHg
